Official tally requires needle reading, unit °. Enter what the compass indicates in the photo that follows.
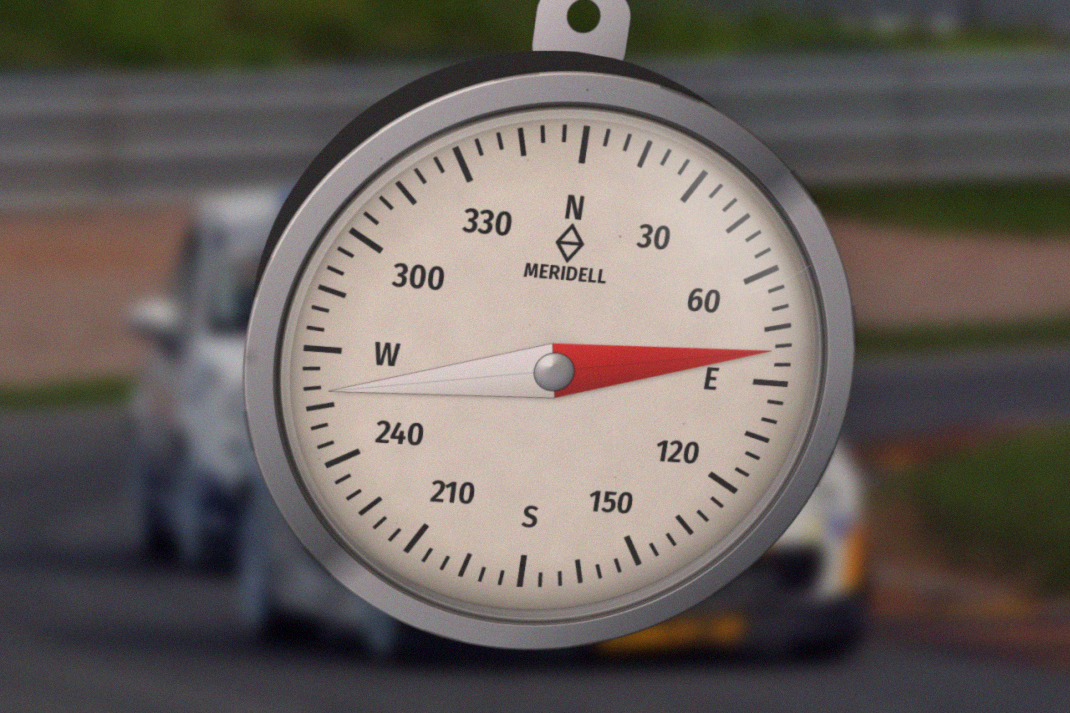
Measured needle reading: 80 °
